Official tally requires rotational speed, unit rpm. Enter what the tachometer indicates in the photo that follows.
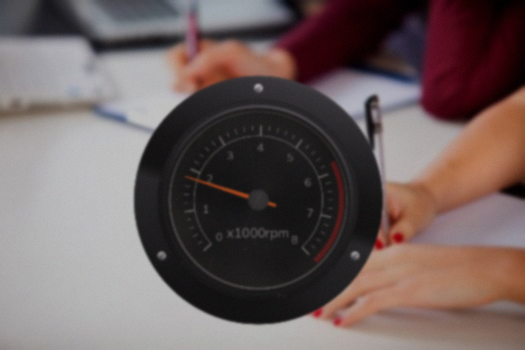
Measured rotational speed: 1800 rpm
